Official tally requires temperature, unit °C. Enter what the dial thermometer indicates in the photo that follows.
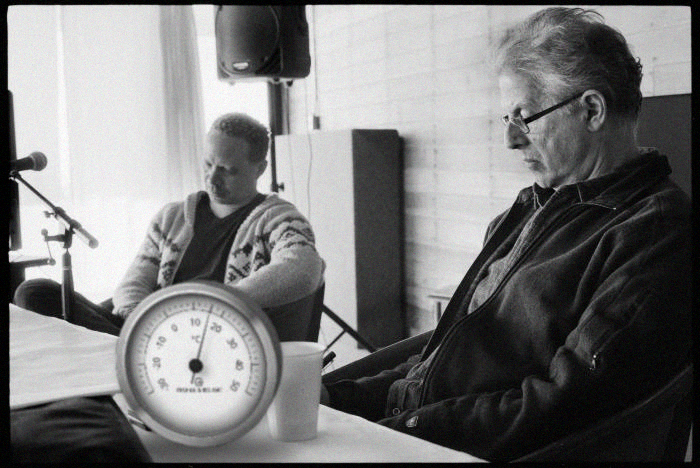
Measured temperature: 16 °C
